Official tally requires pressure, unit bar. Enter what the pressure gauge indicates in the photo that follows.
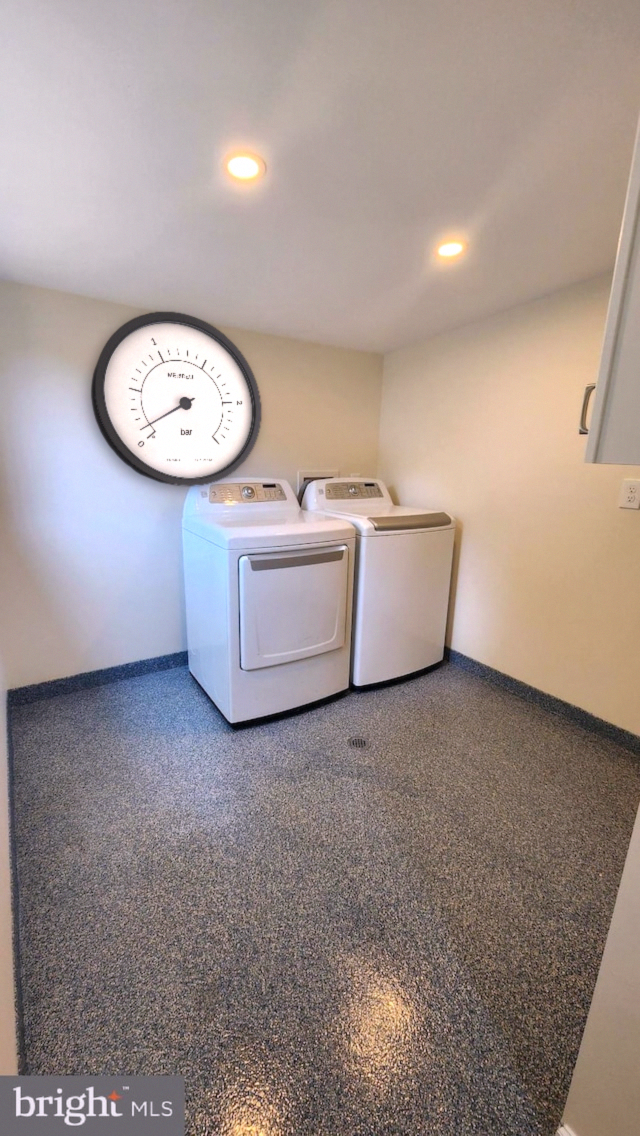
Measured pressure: 0.1 bar
